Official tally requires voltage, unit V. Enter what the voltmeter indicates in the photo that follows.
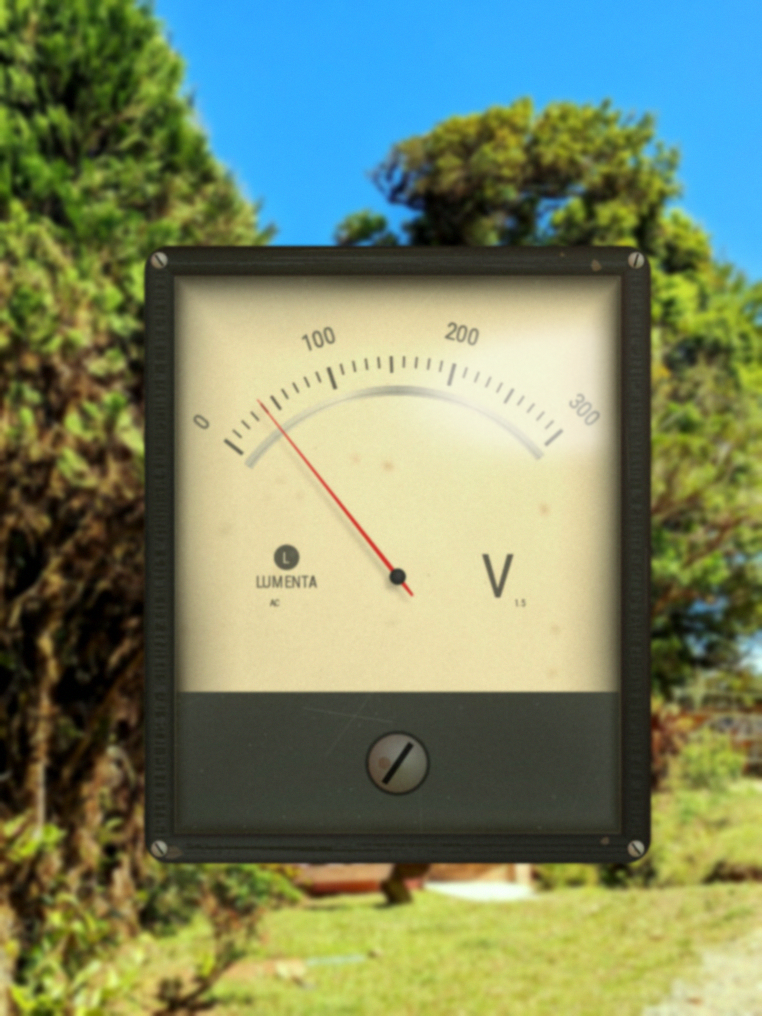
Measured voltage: 40 V
